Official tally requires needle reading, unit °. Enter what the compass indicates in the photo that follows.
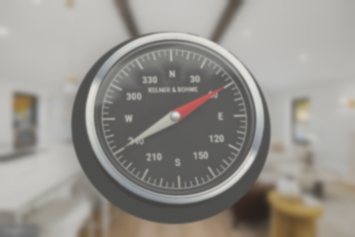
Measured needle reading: 60 °
